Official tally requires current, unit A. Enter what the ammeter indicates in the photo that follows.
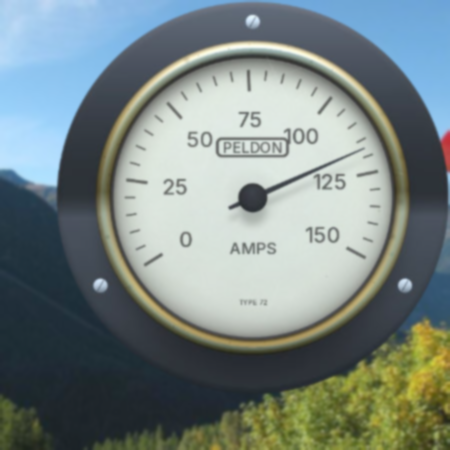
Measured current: 117.5 A
